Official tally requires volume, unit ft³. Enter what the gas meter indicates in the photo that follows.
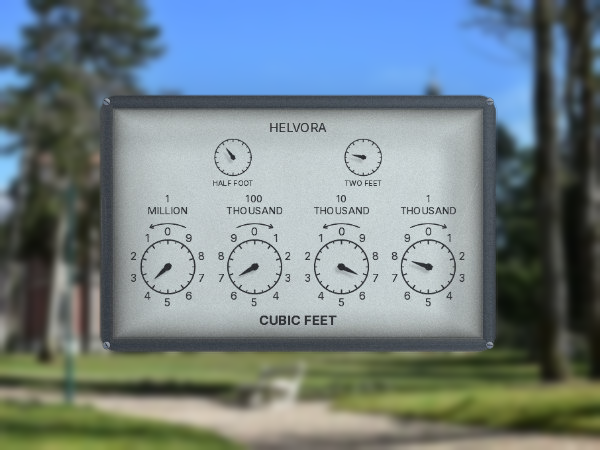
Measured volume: 366800 ft³
